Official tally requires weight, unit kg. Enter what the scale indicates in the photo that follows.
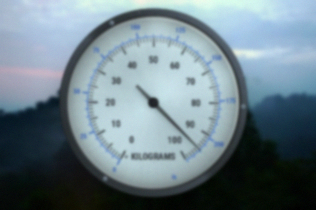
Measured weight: 95 kg
